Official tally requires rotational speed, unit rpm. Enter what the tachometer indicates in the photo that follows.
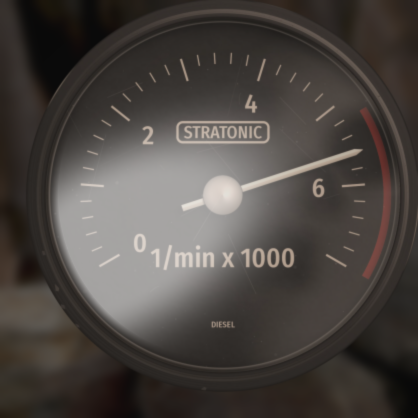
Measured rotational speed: 5600 rpm
